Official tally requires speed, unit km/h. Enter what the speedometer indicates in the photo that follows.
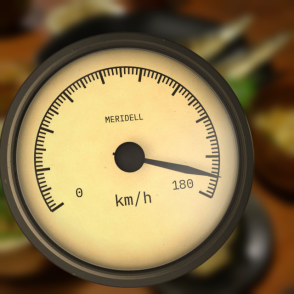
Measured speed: 170 km/h
